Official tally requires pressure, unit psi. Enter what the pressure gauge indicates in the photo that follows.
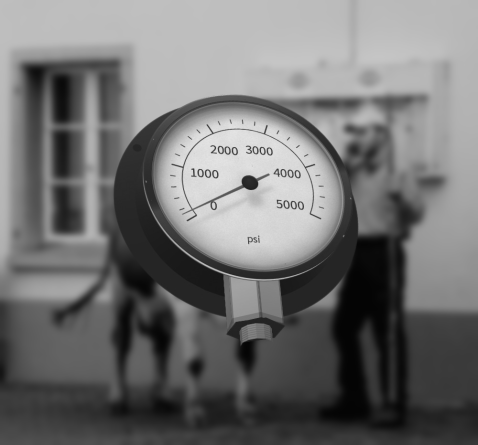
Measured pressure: 100 psi
